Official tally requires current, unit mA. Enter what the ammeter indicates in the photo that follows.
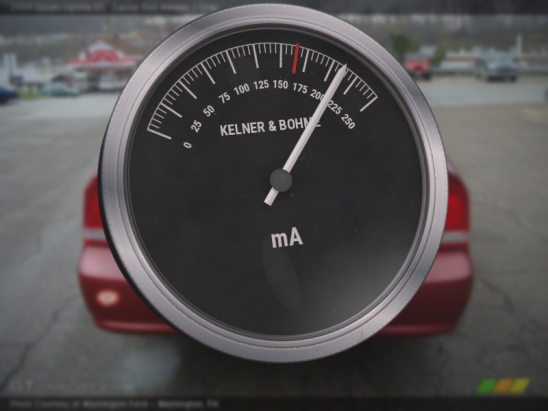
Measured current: 210 mA
